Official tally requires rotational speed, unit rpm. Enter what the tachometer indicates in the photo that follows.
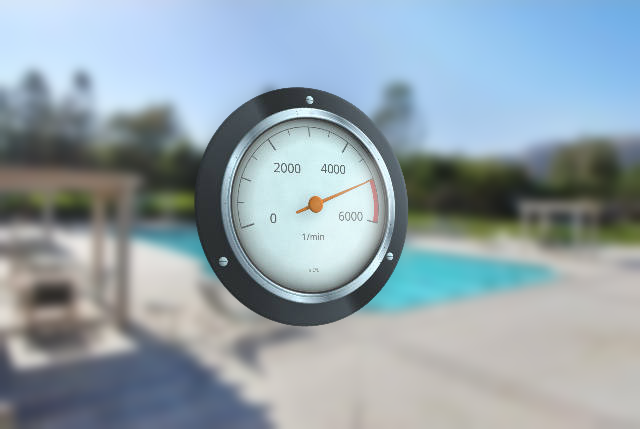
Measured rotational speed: 5000 rpm
